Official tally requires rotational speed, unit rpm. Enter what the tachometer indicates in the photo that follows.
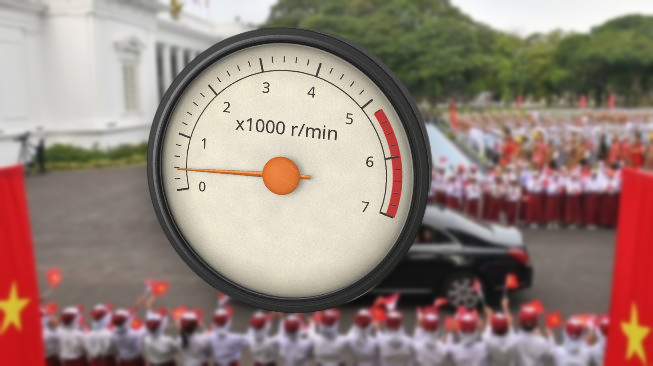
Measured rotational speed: 400 rpm
